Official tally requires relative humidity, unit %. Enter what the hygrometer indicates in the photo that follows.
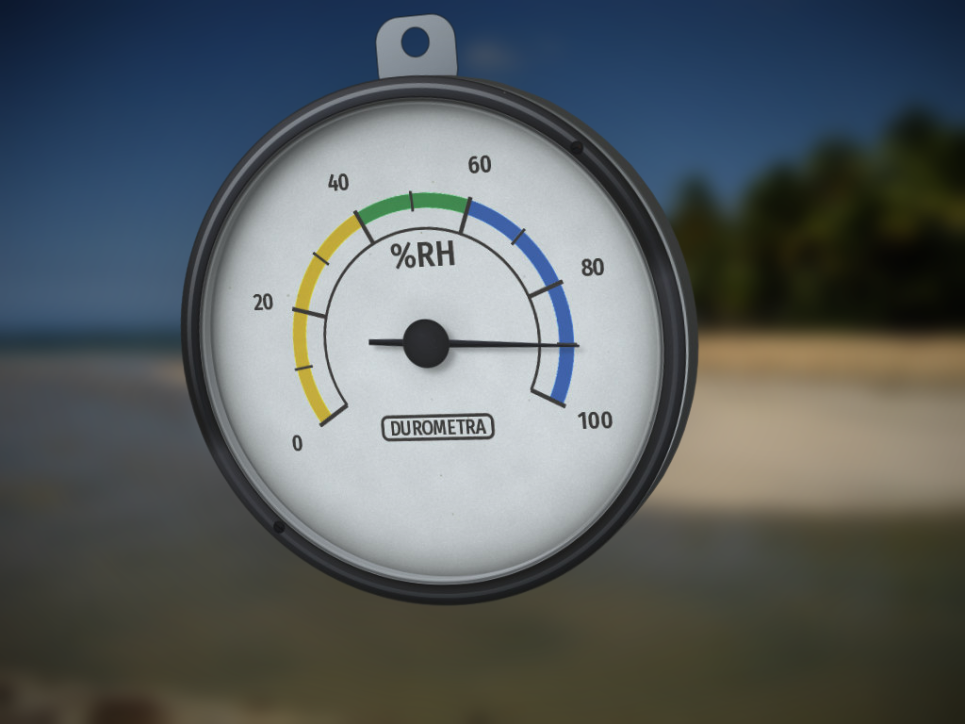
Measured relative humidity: 90 %
